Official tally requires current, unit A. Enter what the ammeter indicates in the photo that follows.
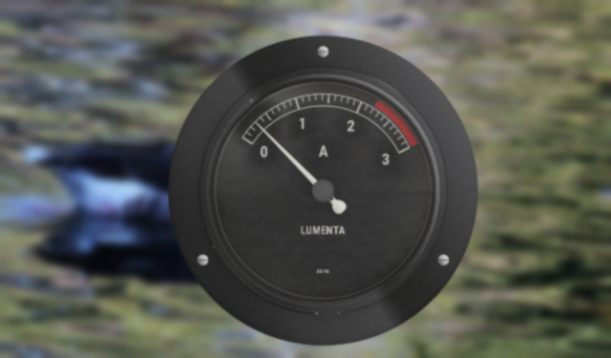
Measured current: 0.3 A
